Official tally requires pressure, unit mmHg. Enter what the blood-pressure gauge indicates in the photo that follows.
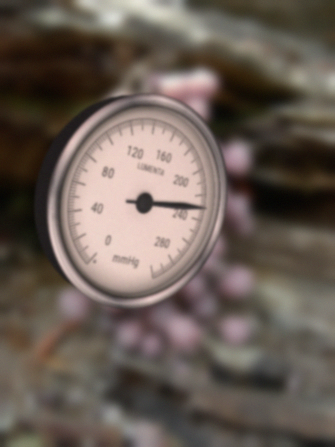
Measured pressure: 230 mmHg
